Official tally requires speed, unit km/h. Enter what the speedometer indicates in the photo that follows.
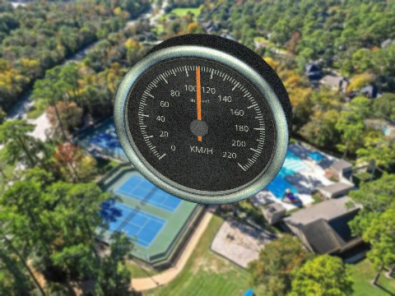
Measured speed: 110 km/h
